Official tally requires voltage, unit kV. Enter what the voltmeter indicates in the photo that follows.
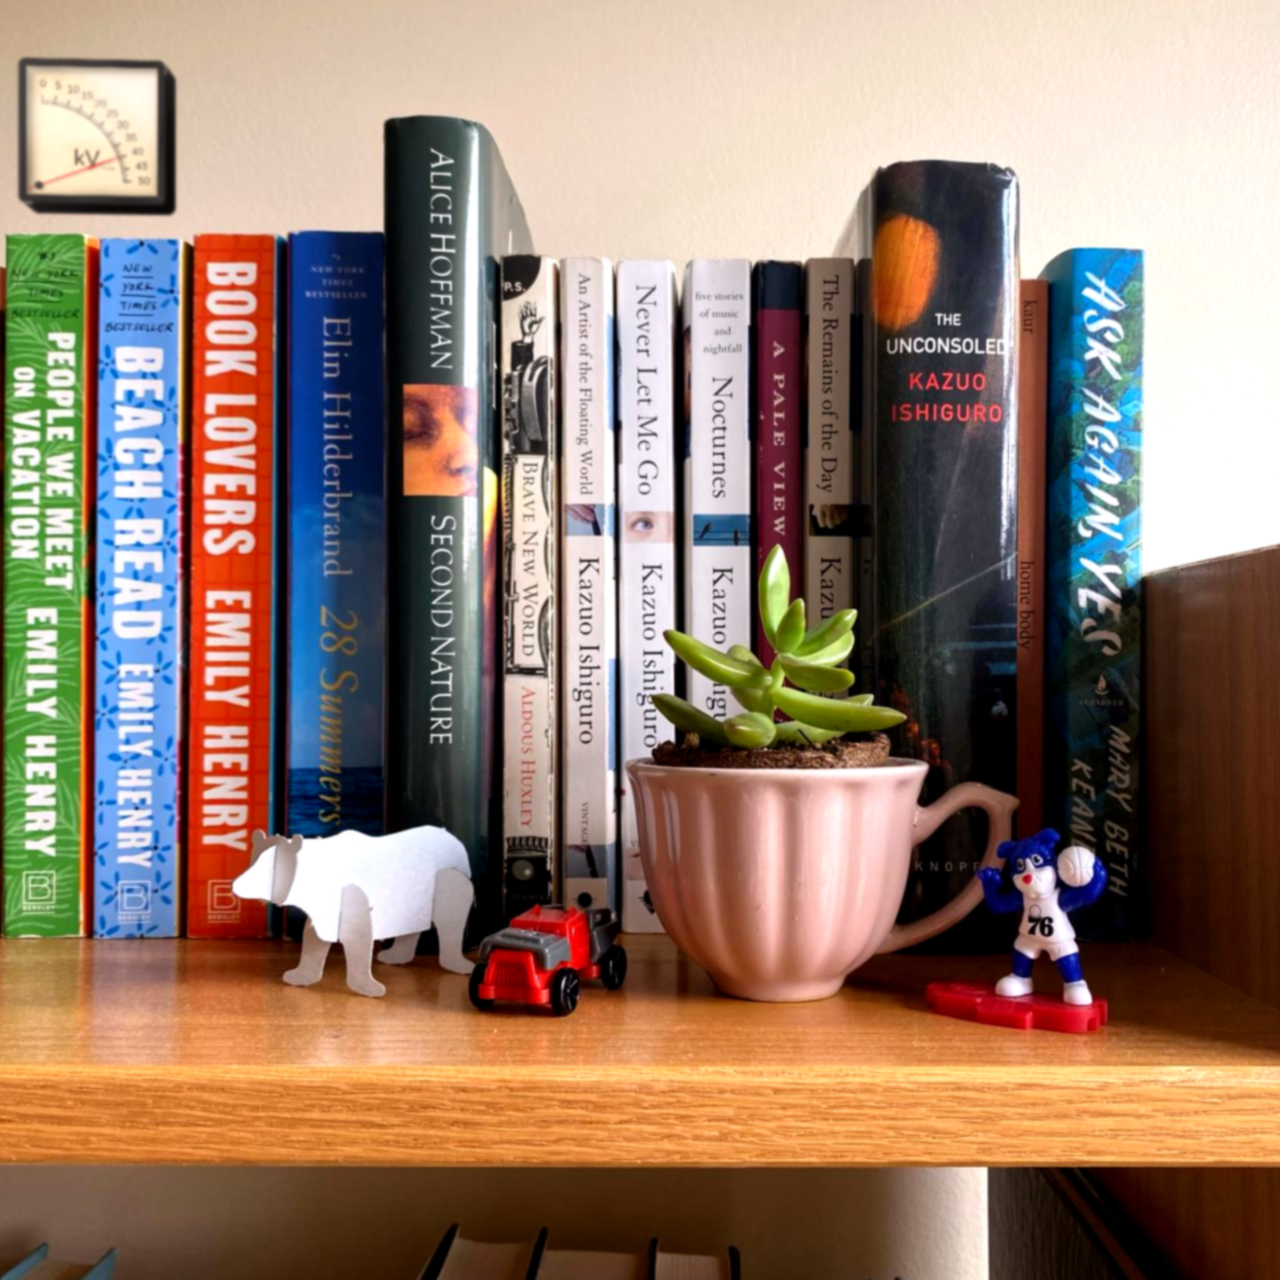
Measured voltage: 40 kV
